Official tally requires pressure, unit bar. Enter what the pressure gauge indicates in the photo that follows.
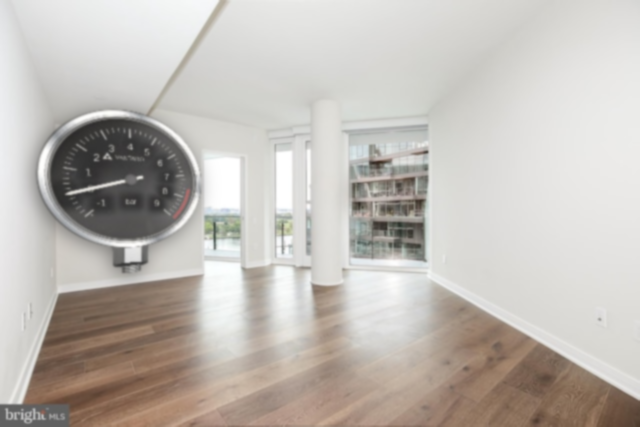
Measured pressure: 0 bar
